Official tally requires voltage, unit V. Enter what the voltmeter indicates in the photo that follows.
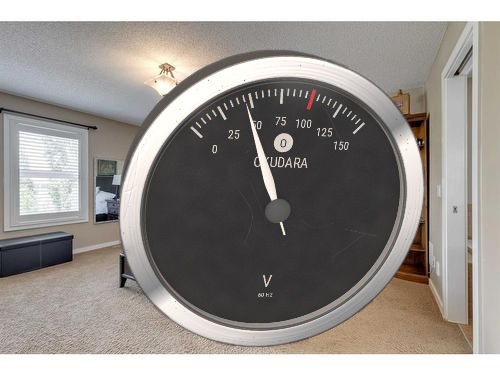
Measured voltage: 45 V
